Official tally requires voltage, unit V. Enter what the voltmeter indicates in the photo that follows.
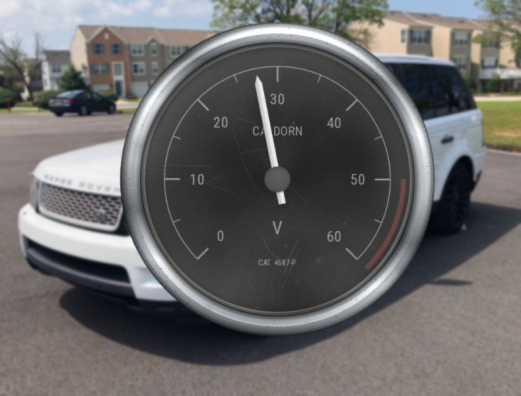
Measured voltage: 27.5 V
